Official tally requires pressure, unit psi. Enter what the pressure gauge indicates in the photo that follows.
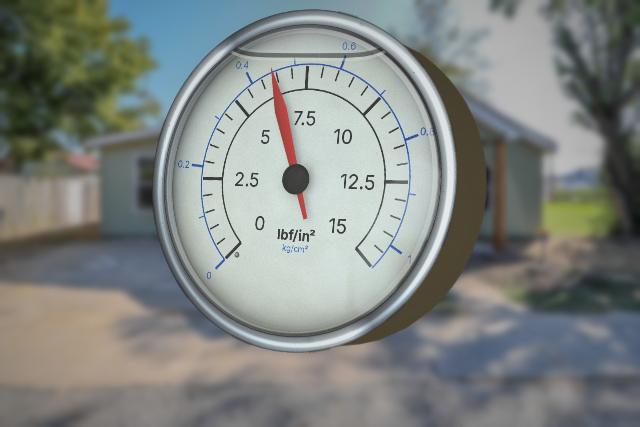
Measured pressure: 6.5 psi
